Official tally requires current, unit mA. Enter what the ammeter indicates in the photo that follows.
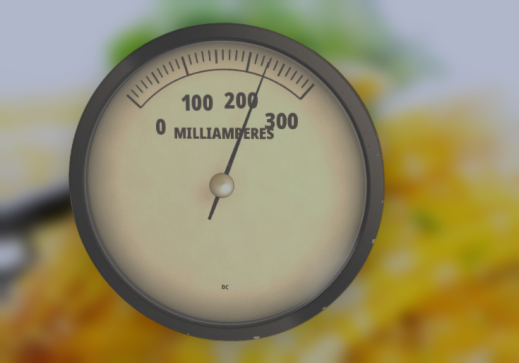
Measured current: 230 mA
